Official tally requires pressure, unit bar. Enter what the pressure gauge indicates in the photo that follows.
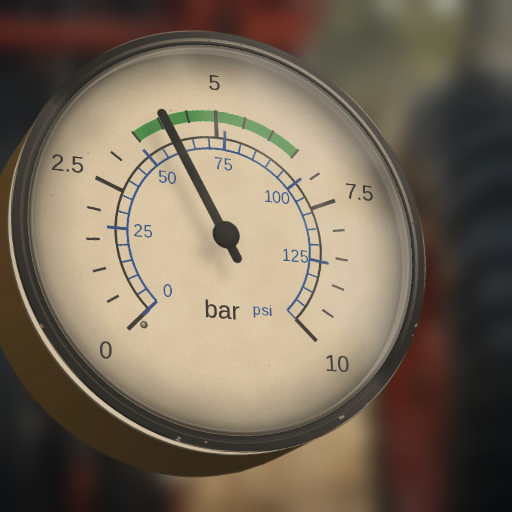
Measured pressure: 4 bar
